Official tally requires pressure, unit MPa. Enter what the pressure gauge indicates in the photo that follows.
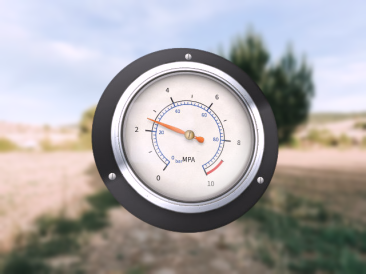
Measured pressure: 2.5 MPa
